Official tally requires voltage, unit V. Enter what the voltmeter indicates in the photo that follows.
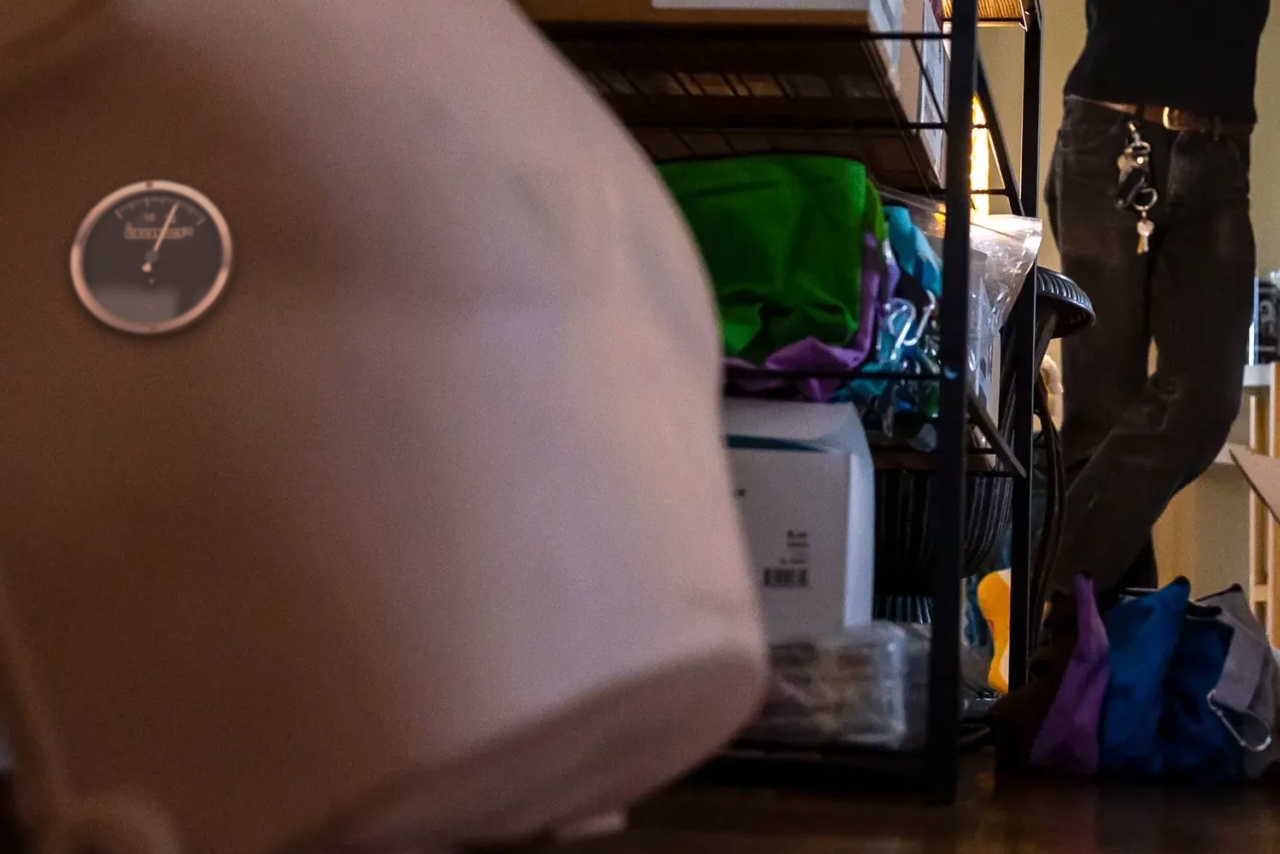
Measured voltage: 20 V
